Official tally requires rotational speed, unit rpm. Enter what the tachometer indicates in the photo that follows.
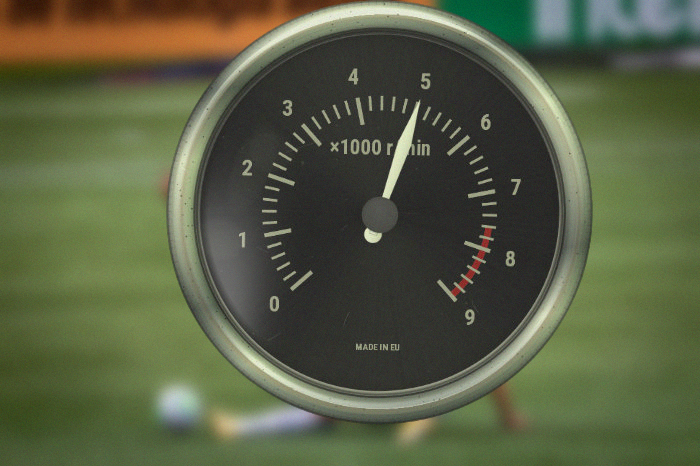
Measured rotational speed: 5000 rpm
